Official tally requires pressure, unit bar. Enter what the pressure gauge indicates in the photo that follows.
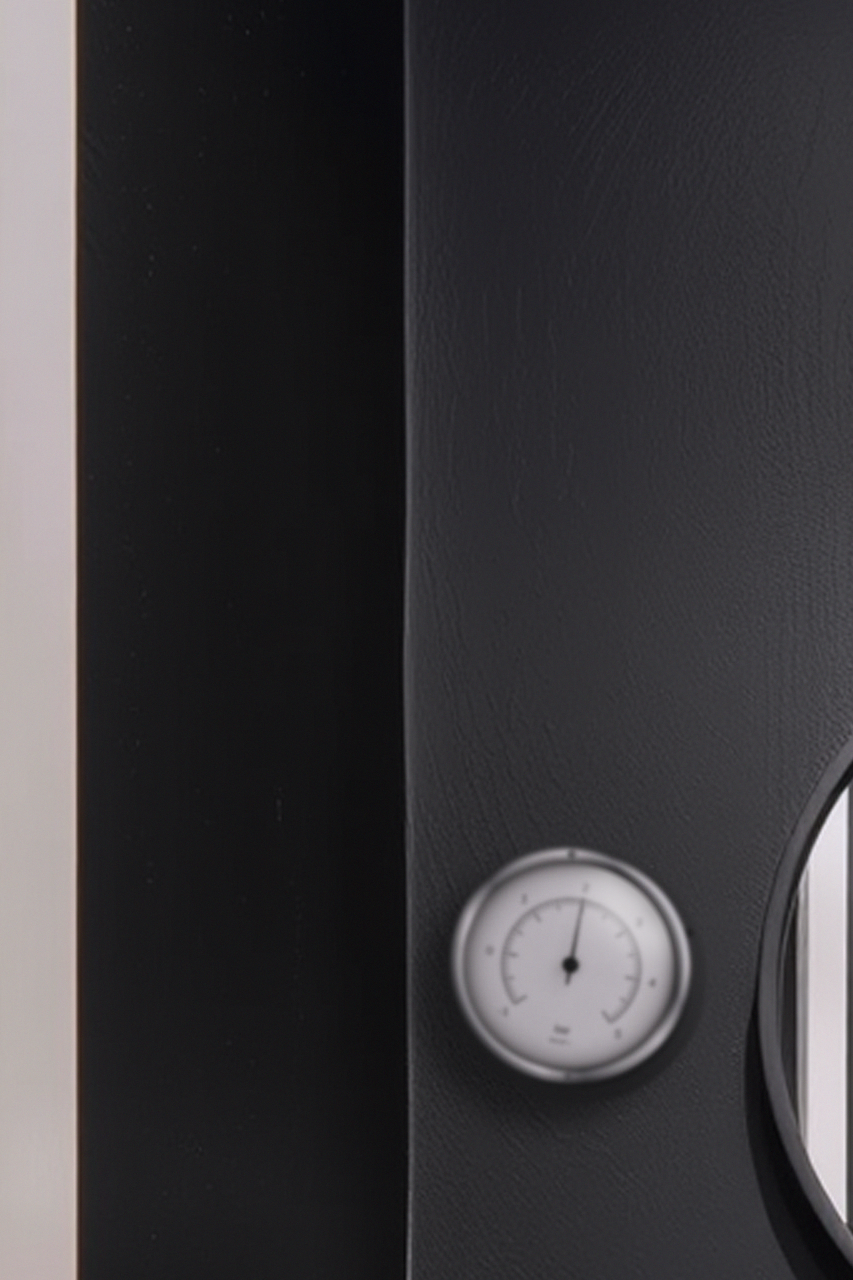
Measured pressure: 2 bar
